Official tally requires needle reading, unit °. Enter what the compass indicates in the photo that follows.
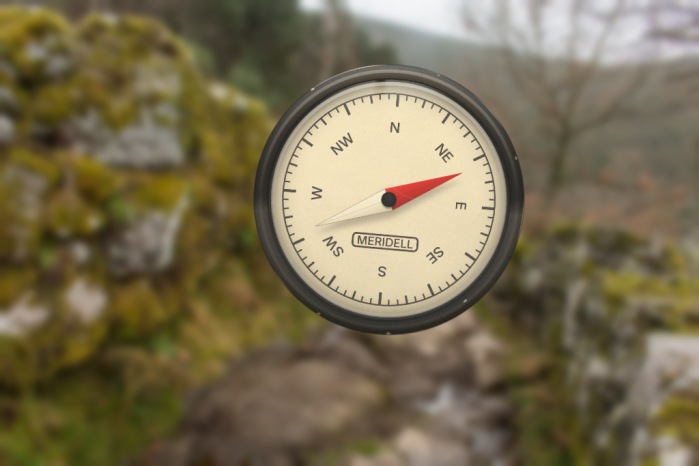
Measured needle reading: 65 °
